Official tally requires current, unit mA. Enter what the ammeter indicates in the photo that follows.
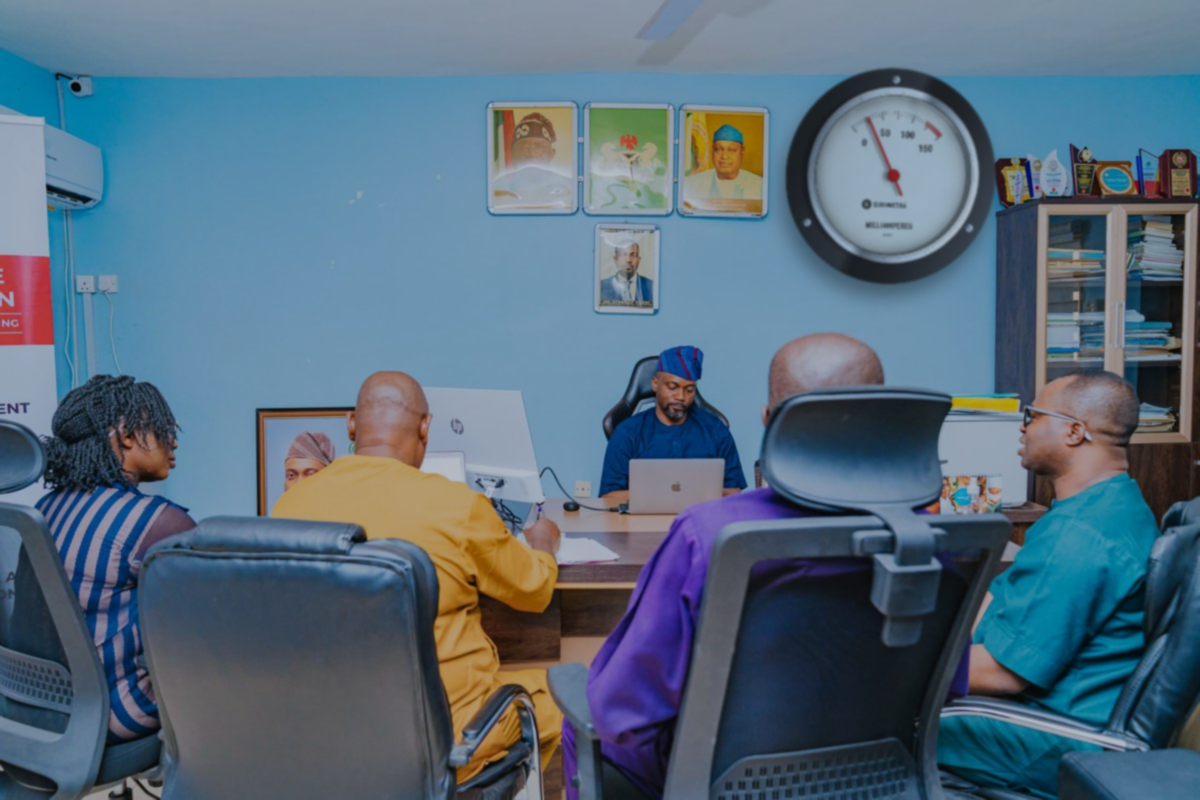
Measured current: 25 mA
